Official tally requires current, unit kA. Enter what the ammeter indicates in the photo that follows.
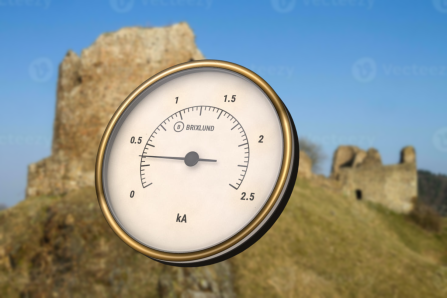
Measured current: 0.35 kA
